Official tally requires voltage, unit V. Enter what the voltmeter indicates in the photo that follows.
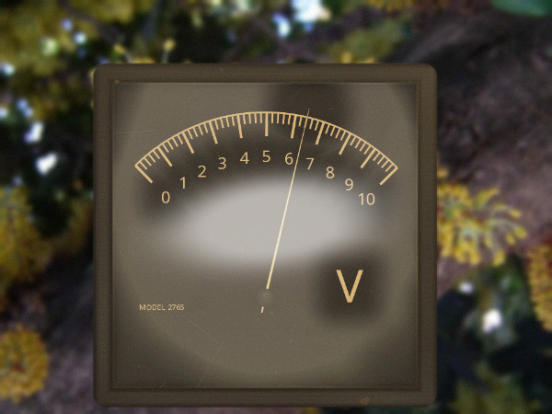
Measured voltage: 6.4 V
